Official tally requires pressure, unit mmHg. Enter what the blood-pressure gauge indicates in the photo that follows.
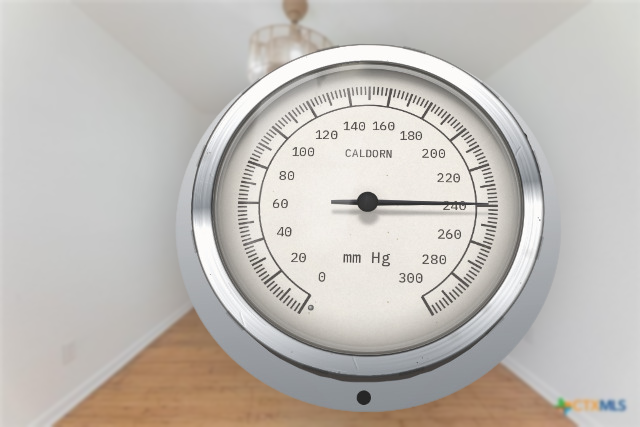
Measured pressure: 240 mmHg
